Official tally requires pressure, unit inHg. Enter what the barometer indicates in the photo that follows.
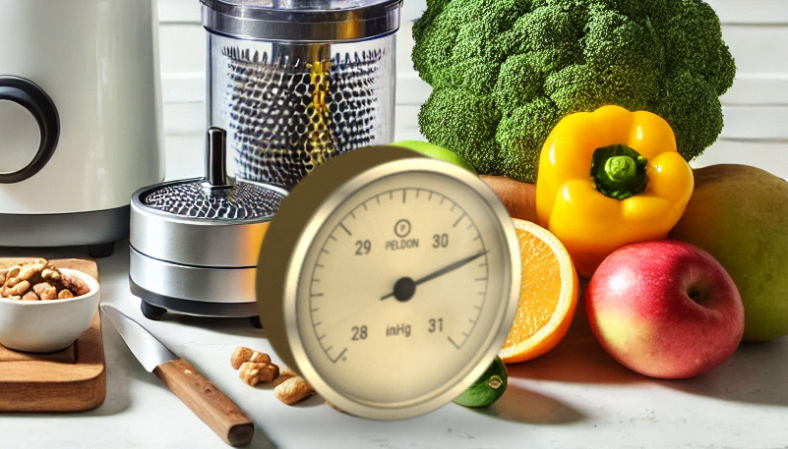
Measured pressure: 30.3 inHg
